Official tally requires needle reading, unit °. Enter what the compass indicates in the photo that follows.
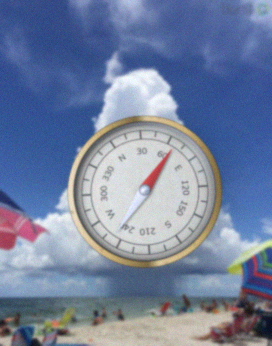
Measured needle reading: 67.5 °
